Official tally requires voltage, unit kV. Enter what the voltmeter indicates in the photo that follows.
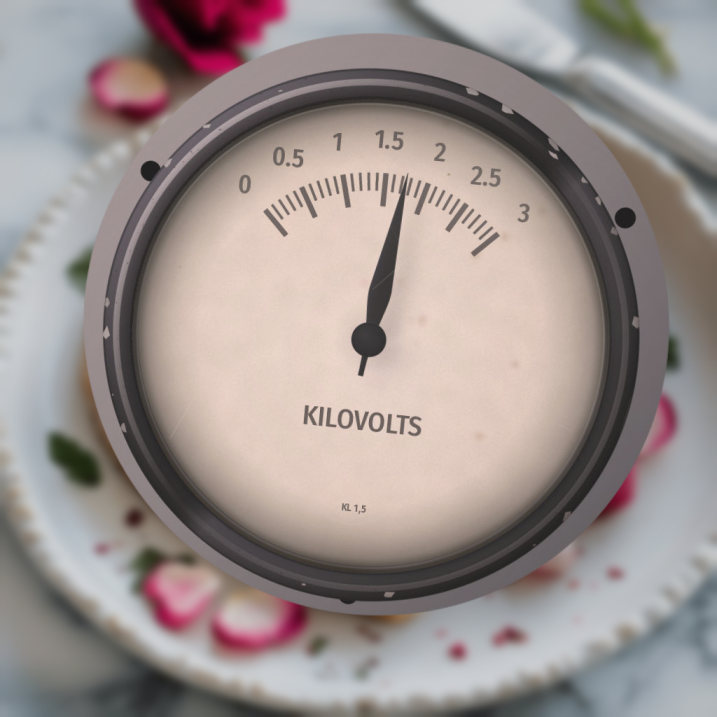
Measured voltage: 1.75 kV
